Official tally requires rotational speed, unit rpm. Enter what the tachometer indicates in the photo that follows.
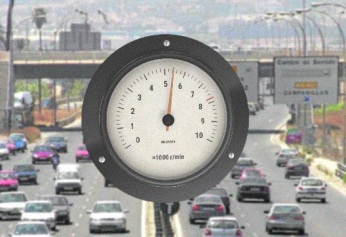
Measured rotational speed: 5400 rpm
